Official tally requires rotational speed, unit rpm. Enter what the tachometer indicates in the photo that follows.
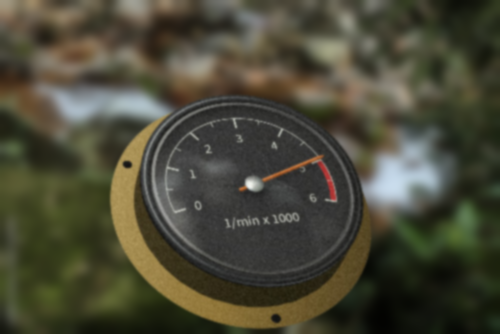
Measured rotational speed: 5000 rpm
